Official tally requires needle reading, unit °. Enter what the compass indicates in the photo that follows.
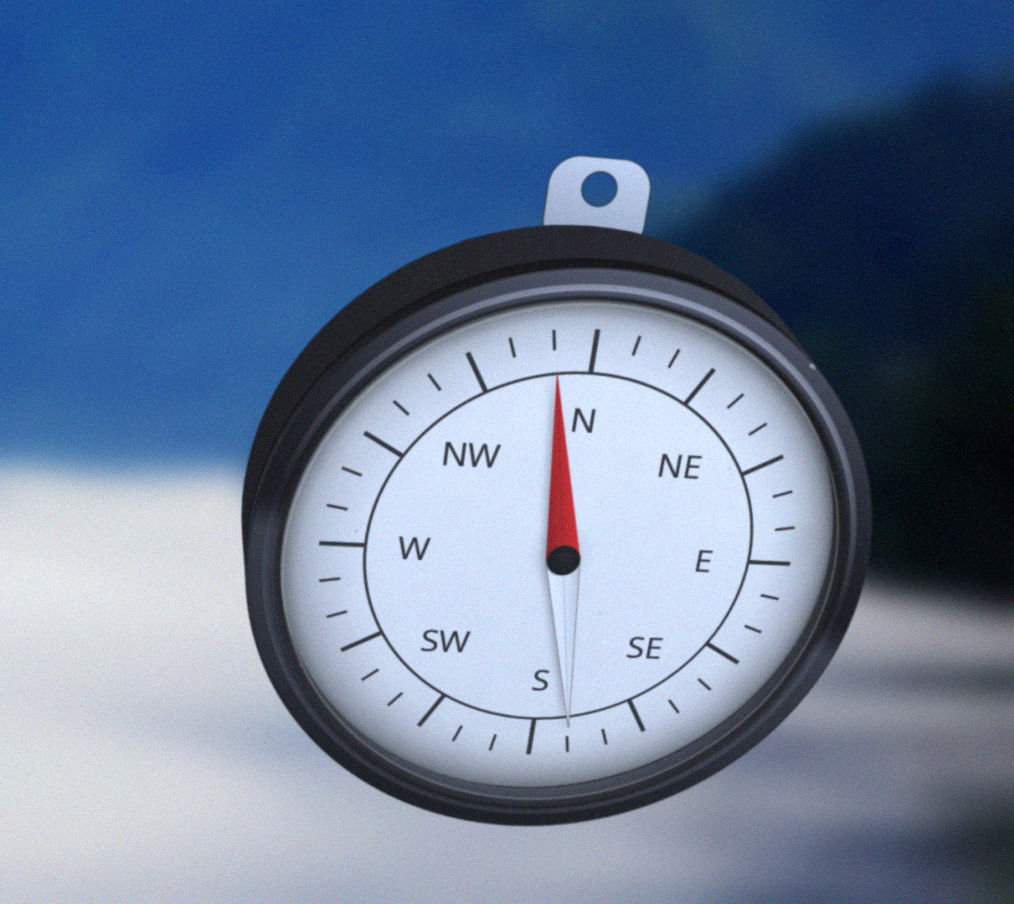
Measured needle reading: 350 °
